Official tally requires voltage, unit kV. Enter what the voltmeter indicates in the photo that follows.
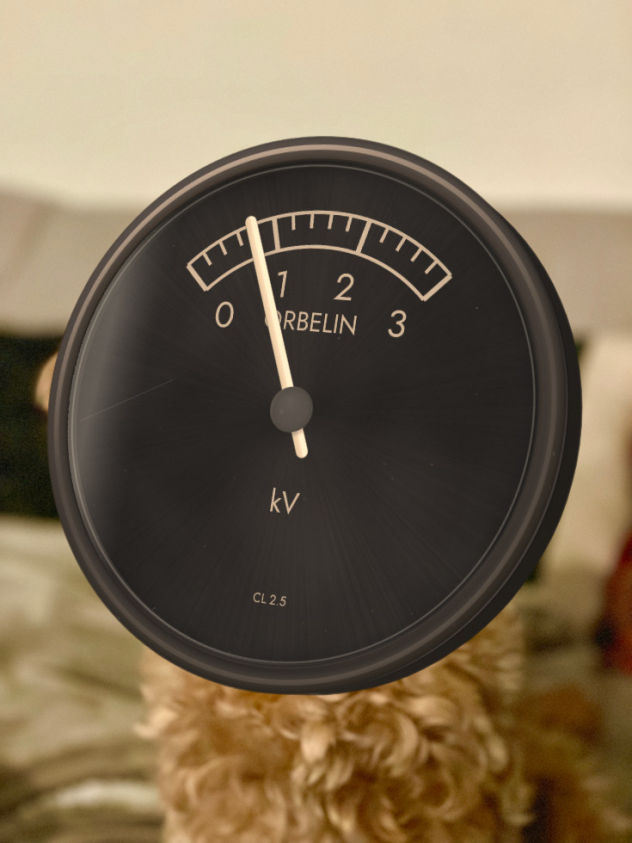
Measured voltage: 0.8 kV
